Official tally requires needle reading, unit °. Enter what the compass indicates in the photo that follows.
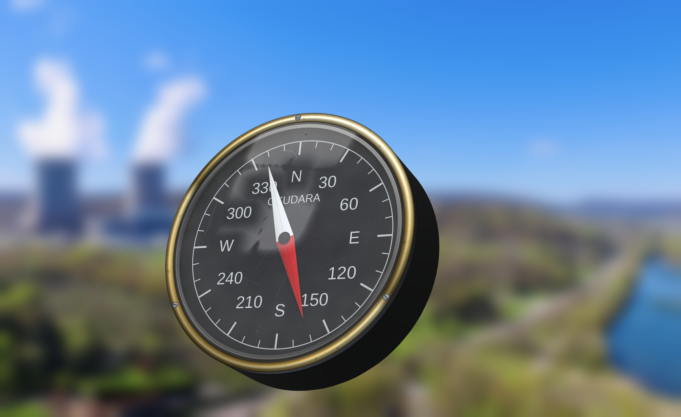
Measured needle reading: 160 °
